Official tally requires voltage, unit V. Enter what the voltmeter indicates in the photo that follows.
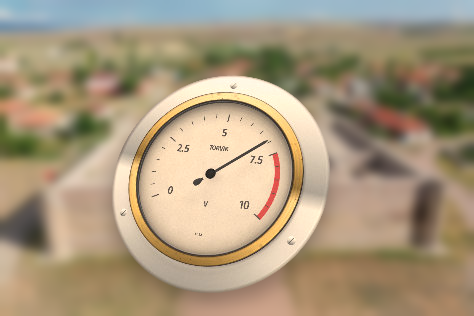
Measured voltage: 7 V
